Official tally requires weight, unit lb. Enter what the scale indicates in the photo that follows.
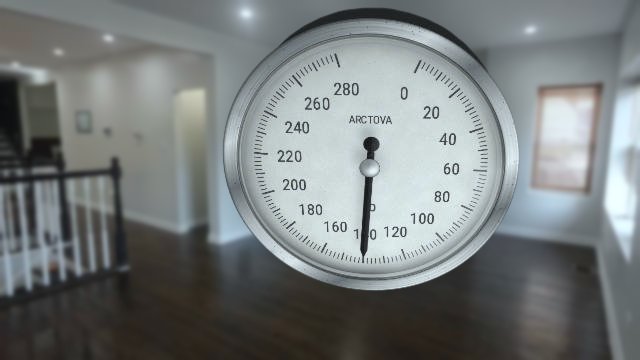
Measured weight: 140 lb
